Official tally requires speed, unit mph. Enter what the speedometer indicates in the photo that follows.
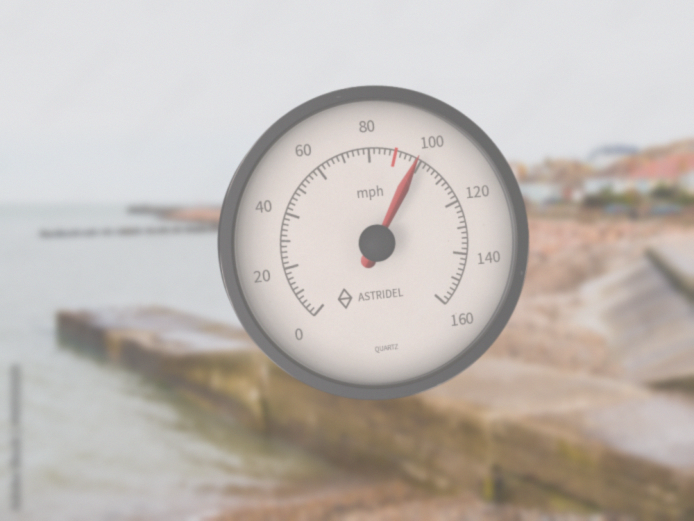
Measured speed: 98 mph
